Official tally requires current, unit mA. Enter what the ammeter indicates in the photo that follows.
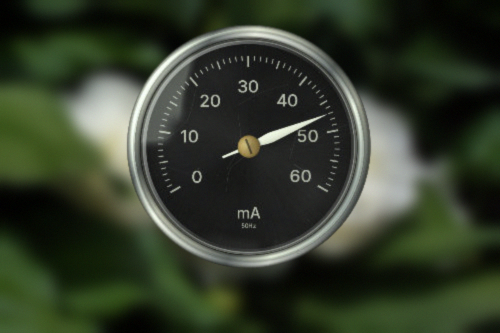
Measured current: 47 mA
